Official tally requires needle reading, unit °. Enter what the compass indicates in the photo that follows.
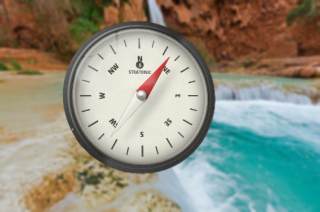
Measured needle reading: 37.5 °
